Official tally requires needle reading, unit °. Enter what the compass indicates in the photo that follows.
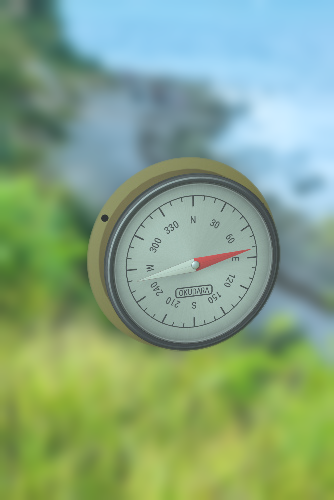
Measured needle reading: 80 °
